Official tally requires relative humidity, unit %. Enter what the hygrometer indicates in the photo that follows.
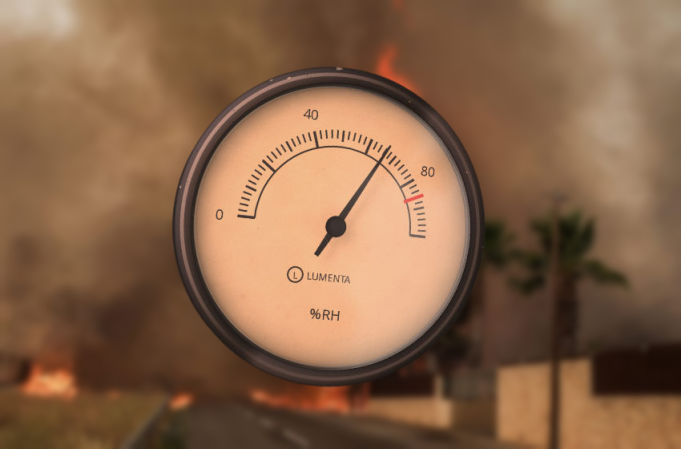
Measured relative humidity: 66 %
